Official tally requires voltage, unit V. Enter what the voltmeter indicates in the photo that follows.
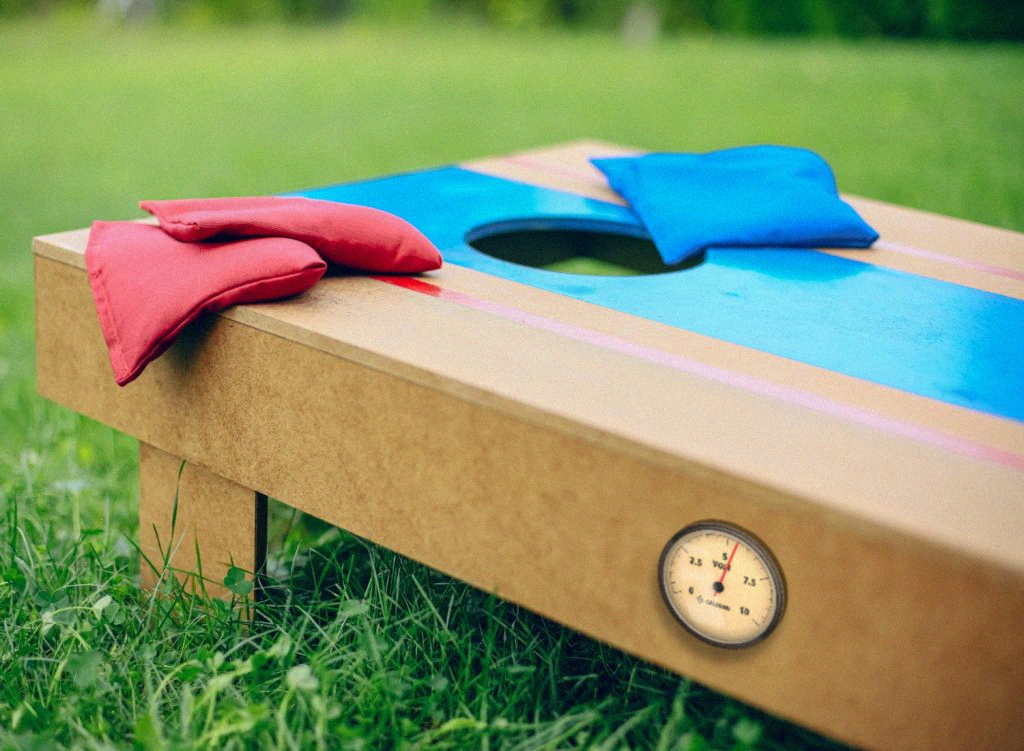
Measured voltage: 5.5 V
